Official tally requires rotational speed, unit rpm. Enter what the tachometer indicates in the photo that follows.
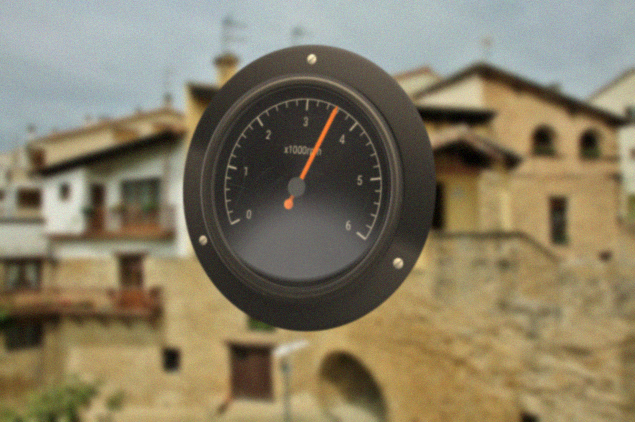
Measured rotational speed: 3600 rpm
